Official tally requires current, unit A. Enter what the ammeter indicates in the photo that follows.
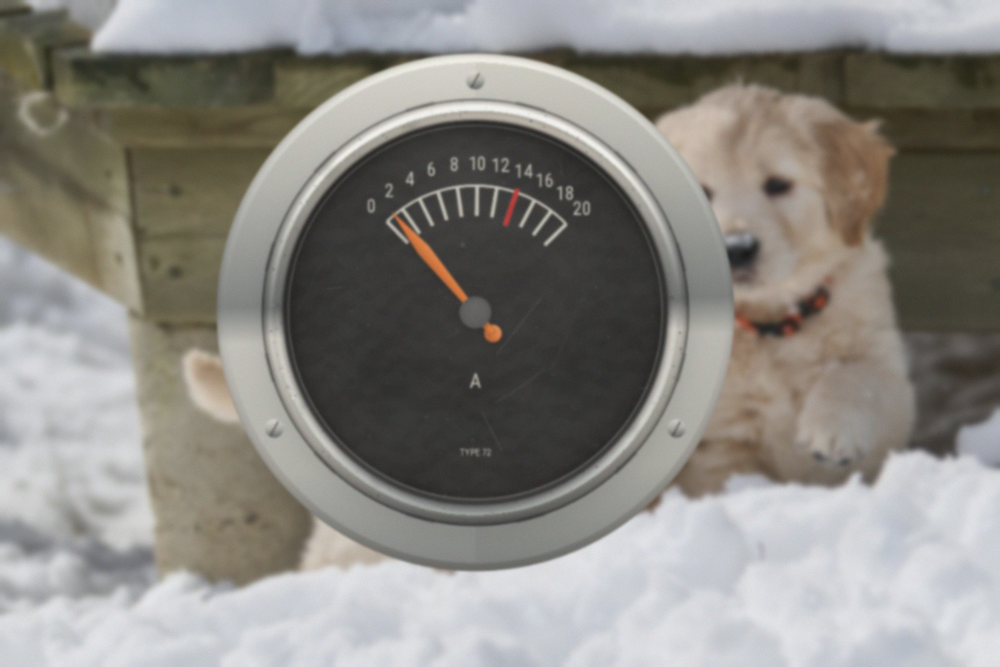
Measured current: 1 A
